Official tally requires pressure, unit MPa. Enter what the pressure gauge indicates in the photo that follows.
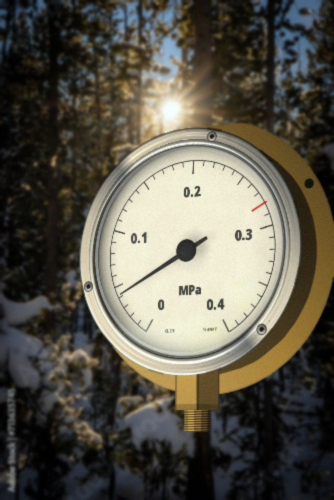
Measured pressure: 0.04 MPa
